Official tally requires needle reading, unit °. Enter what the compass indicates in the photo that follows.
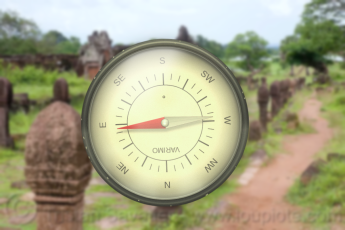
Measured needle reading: 85 °
